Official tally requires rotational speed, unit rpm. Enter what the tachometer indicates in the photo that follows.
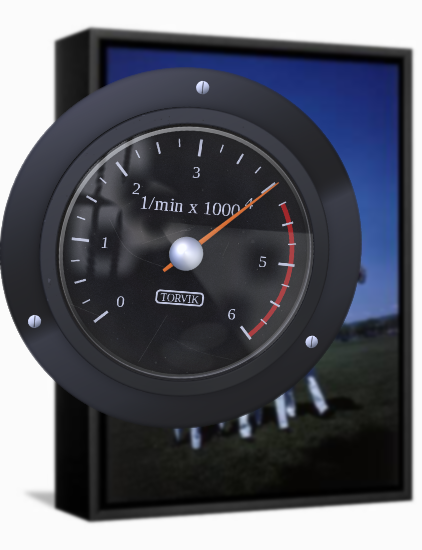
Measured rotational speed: 4000 rpm
